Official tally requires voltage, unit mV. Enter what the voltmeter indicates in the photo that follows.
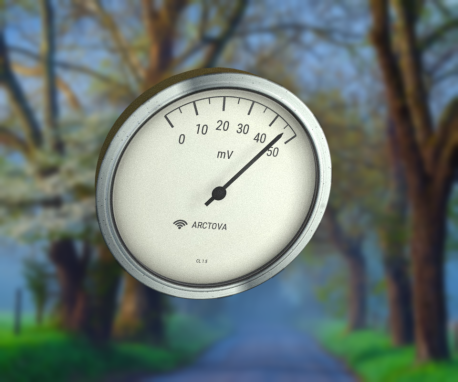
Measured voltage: 45 mV
